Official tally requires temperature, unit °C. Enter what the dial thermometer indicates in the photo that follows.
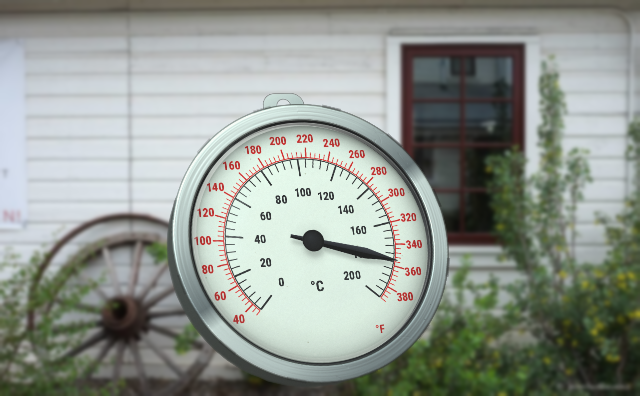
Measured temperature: 180 °C
